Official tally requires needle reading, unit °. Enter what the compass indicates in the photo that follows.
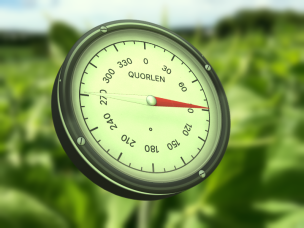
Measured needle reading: 90 °
